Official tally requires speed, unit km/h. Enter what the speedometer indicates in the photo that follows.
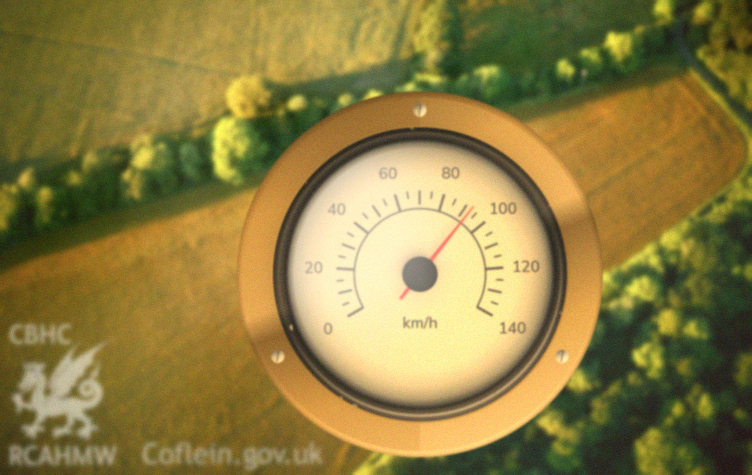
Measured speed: 92.5 km/h
